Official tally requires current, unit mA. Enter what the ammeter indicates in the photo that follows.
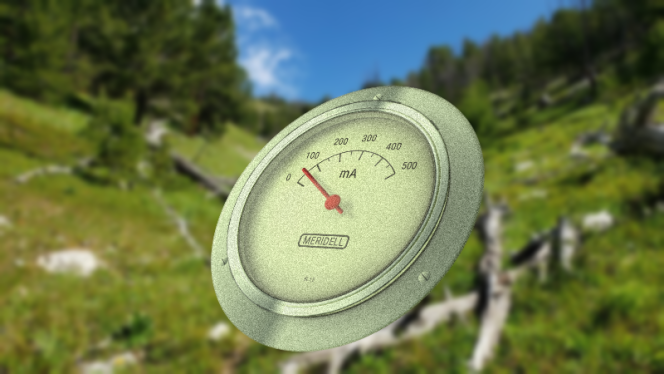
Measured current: 50 mA
